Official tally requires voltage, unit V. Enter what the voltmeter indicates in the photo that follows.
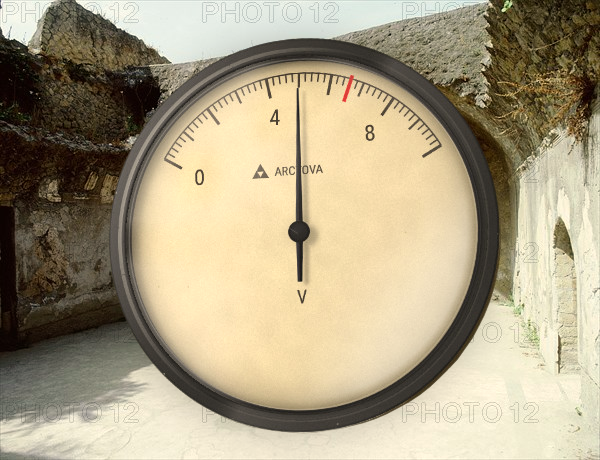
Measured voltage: 5 V
